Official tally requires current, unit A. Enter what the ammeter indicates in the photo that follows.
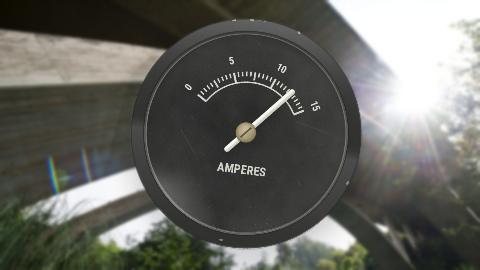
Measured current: 12.5 A
